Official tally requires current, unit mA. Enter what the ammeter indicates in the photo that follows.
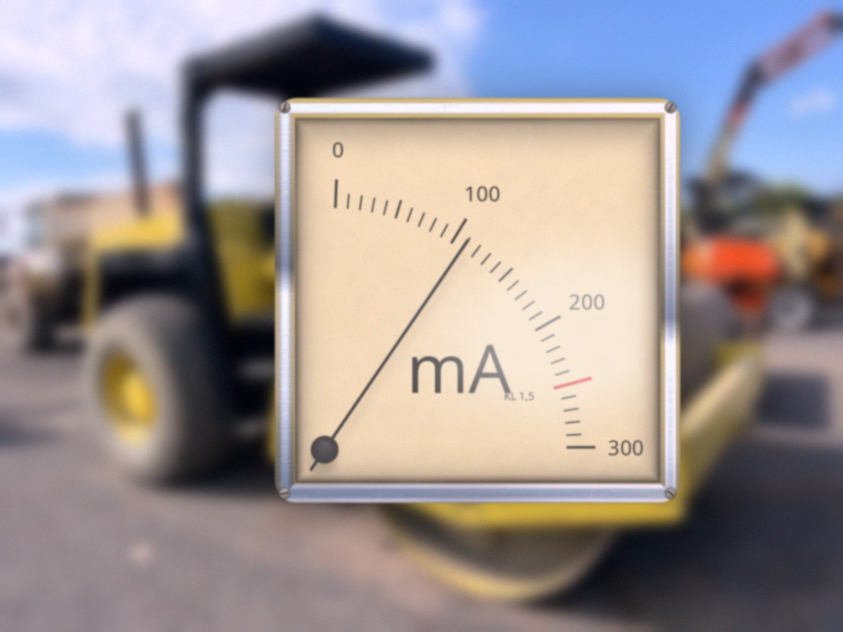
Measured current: 110 mA
